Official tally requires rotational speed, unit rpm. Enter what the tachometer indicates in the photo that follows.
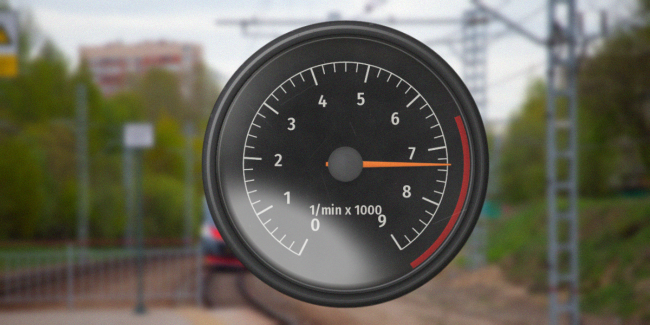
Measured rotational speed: 7300 rpm
